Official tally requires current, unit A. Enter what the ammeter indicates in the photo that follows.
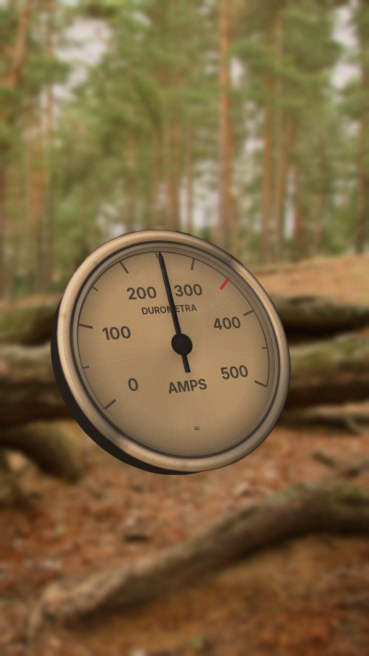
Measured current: 250 A
